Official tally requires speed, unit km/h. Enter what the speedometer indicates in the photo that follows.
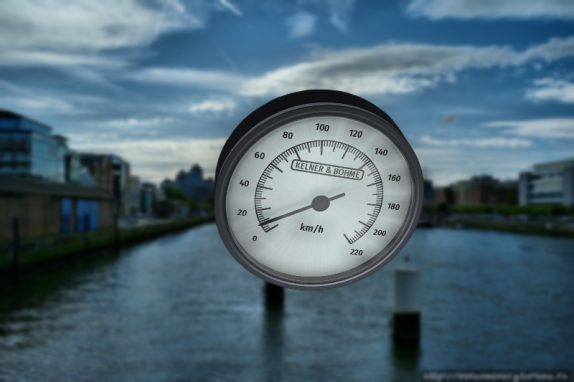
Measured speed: 10 km/h
